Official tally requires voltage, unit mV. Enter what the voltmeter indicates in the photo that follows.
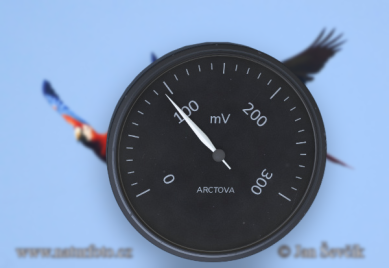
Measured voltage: 95 mV
